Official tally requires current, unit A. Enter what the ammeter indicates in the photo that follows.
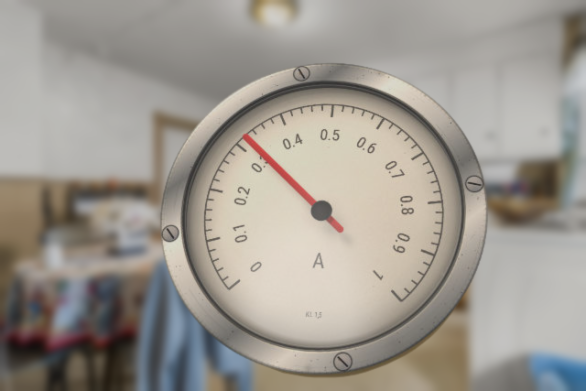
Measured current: 0.32 A
